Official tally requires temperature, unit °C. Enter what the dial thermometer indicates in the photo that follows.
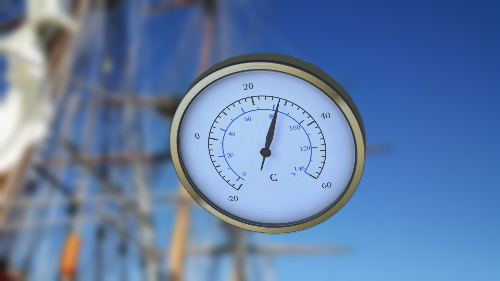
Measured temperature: 28 °C
